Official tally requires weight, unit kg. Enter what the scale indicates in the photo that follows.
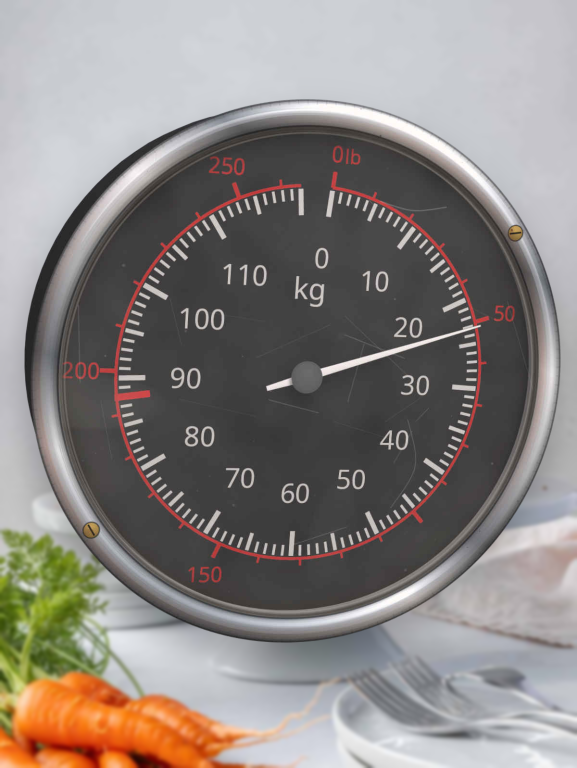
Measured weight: 23 kg
